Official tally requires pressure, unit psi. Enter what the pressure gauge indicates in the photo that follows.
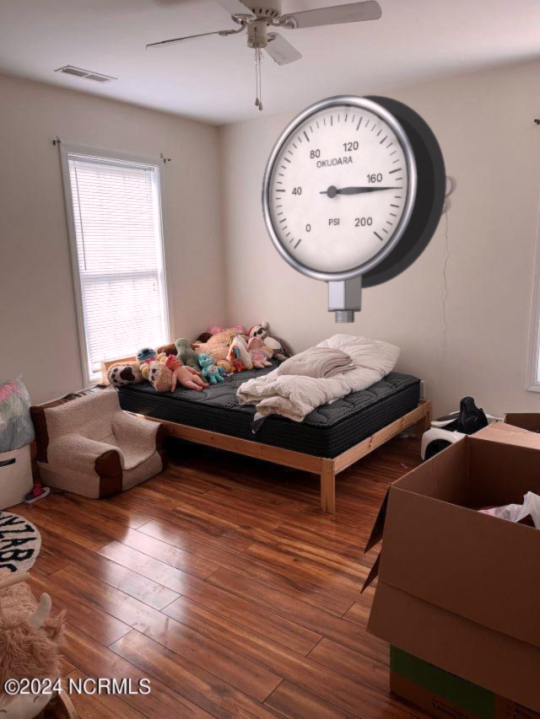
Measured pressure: 170 psi
